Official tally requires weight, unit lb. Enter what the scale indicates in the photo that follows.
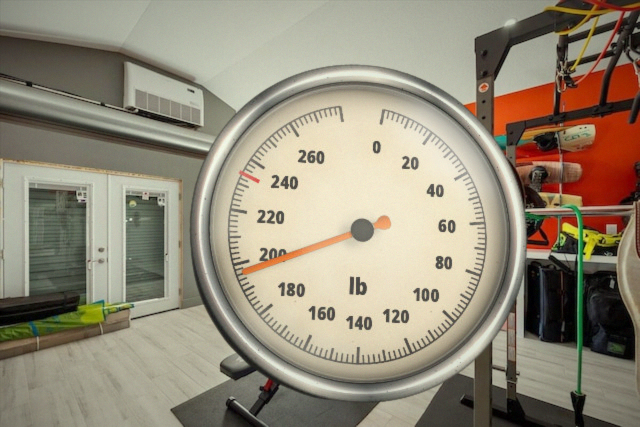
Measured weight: 196 lb
